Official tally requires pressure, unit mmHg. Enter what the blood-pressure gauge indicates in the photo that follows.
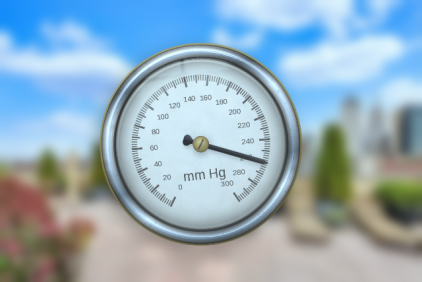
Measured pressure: 260 mmHg
